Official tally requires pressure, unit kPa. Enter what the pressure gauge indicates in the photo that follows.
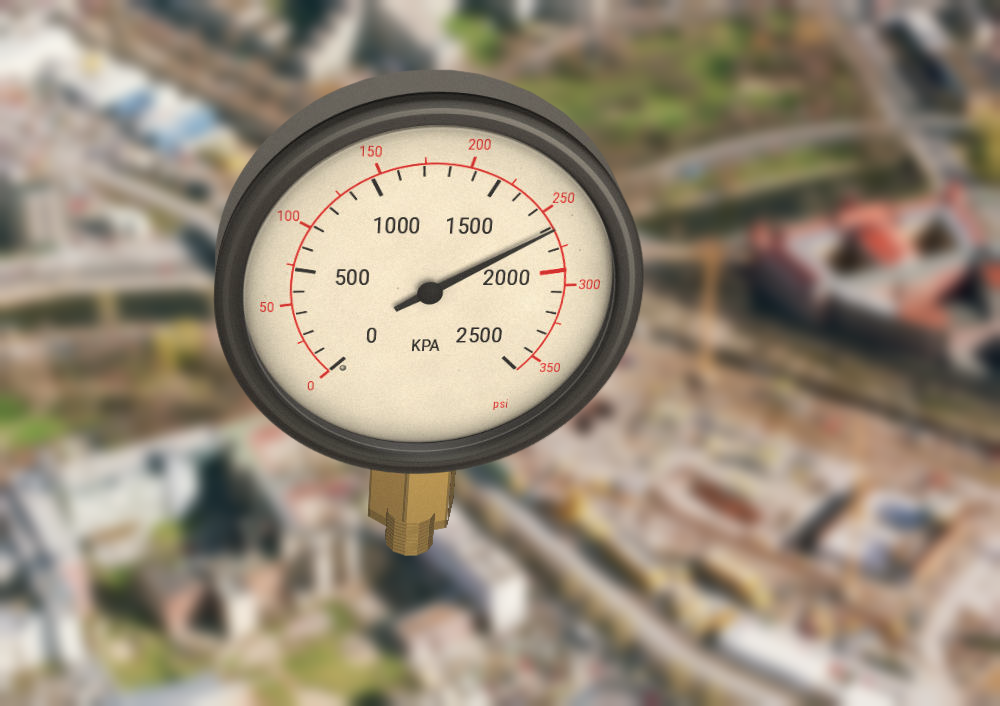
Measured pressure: 1800 kPa
